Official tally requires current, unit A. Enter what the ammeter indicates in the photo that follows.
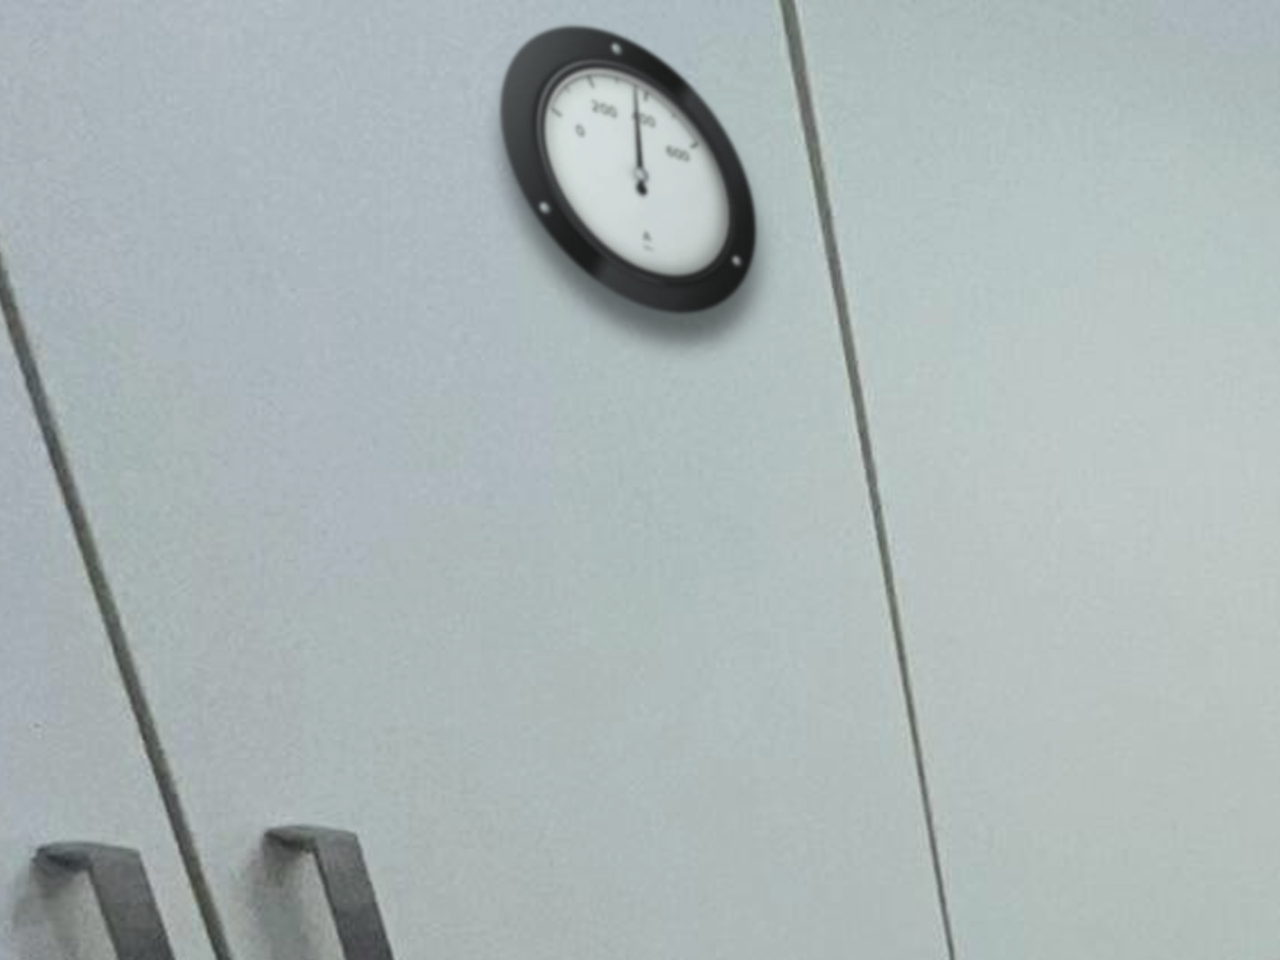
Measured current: 350 A
